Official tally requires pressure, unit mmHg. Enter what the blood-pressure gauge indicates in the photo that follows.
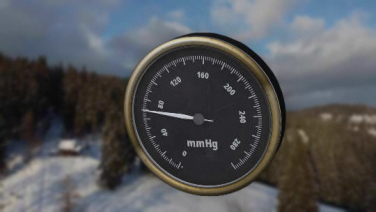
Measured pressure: 70 mmHg
